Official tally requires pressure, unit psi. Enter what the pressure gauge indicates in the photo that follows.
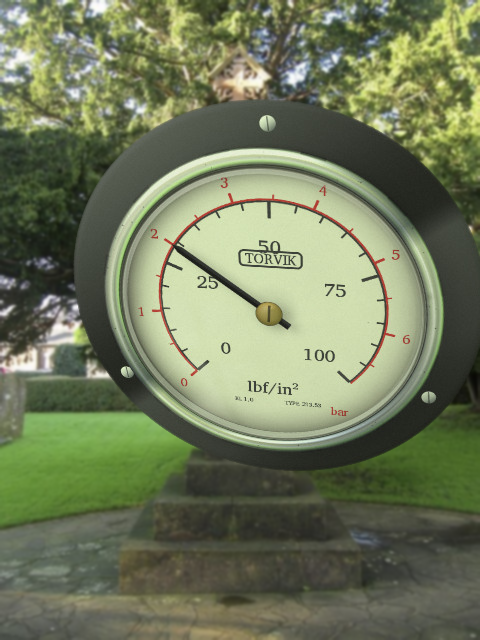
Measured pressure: 30 psi
